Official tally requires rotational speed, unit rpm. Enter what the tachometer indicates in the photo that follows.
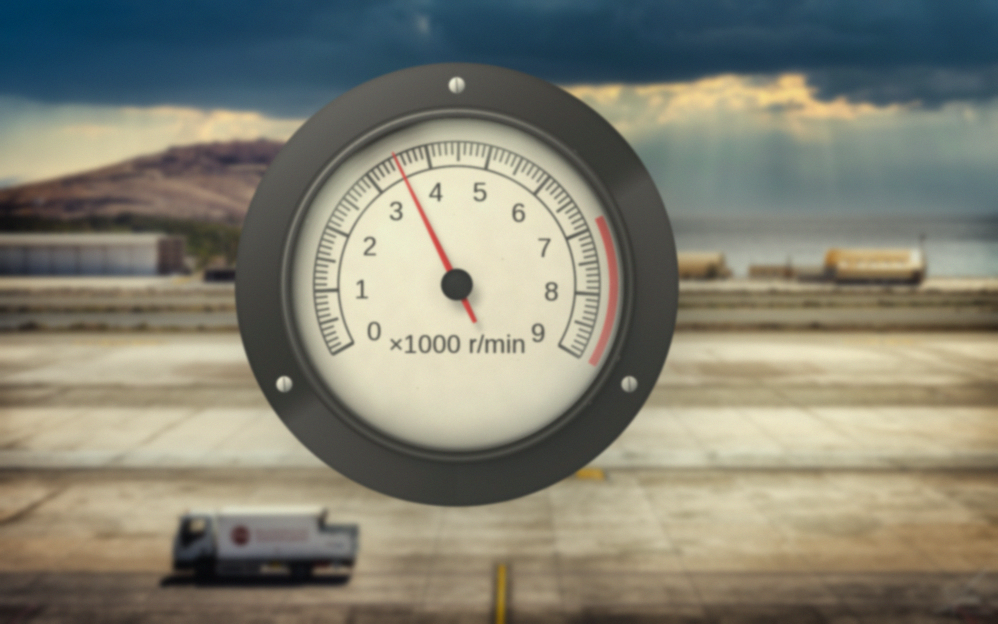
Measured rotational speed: 3500 rpm
